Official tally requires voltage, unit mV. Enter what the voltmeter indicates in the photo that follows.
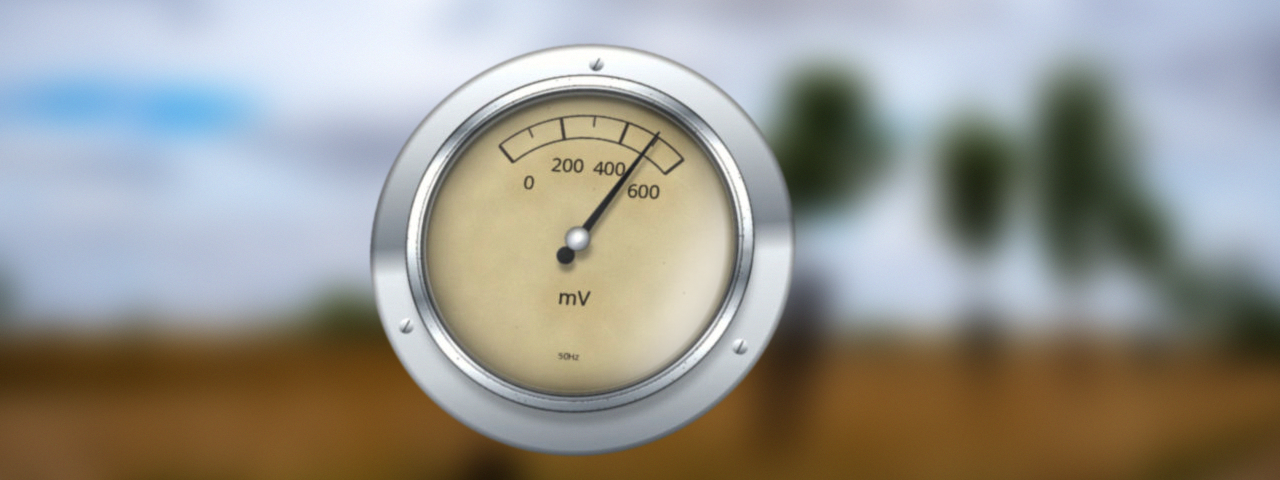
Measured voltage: 500 mV
